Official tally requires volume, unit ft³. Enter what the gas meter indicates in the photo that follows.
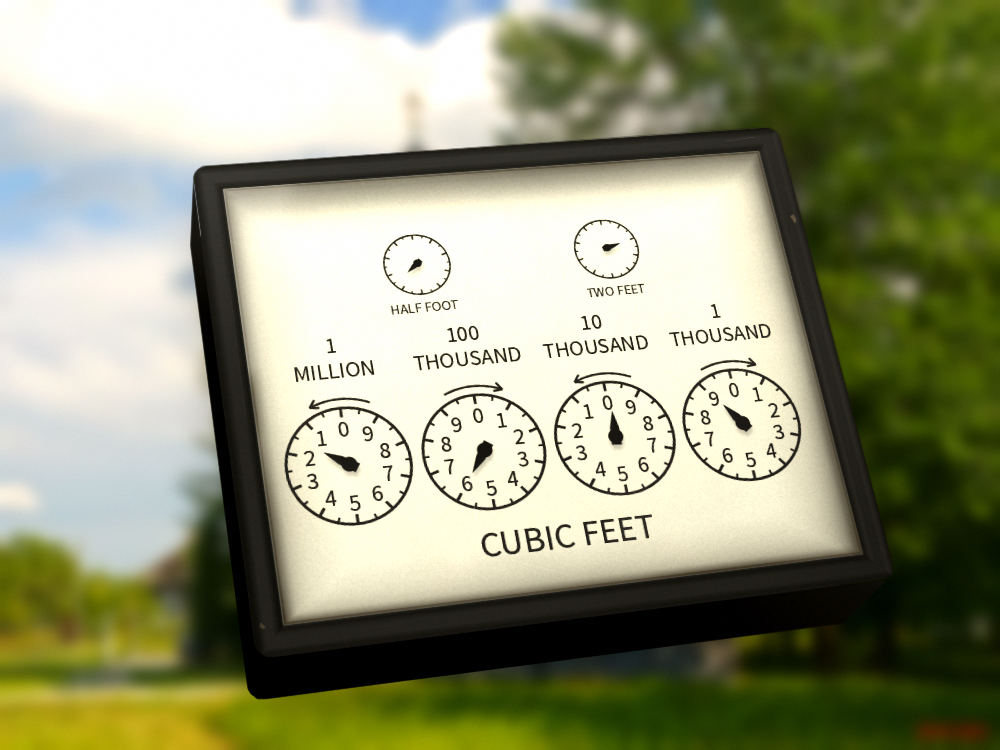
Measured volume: 159900 ft³
